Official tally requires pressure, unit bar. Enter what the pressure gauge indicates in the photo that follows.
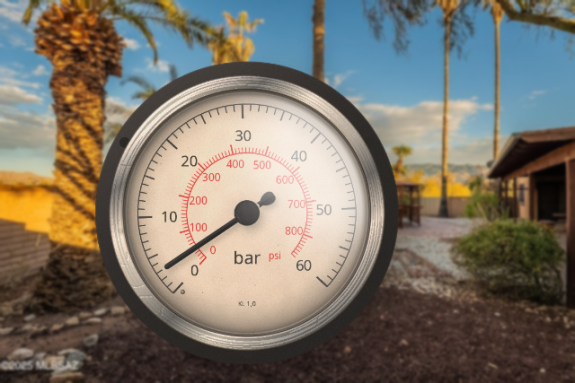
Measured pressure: 3 bar
